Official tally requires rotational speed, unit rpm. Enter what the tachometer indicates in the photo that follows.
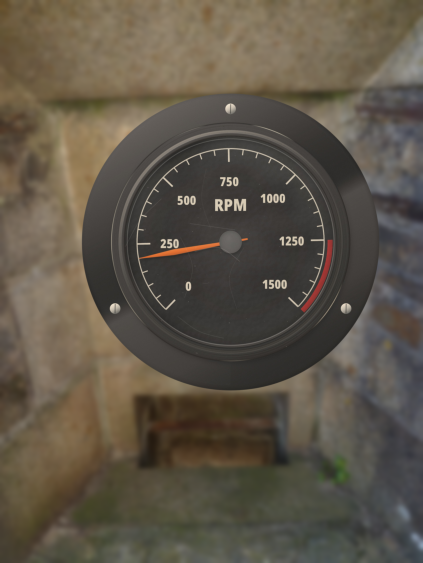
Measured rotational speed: 200 rpm
